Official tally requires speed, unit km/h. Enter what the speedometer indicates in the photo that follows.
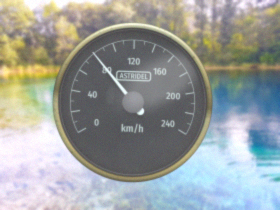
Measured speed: 80 km/h
